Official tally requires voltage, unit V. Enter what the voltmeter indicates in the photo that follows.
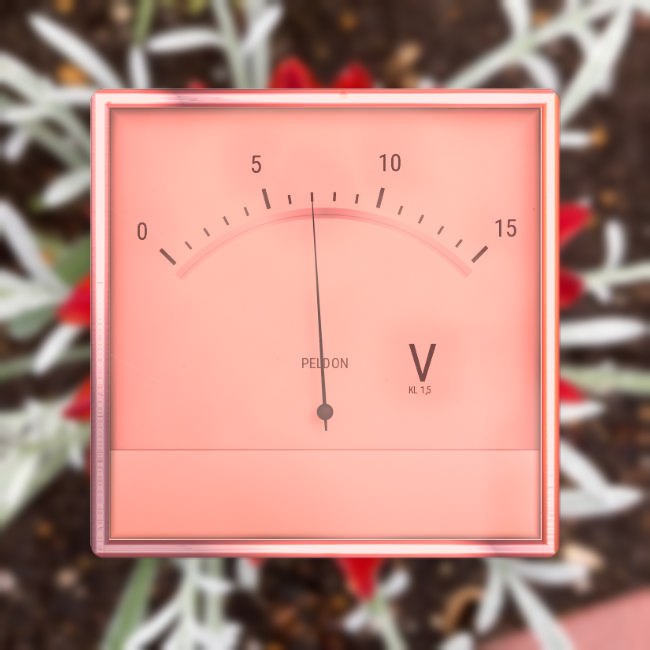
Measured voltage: 7 V
